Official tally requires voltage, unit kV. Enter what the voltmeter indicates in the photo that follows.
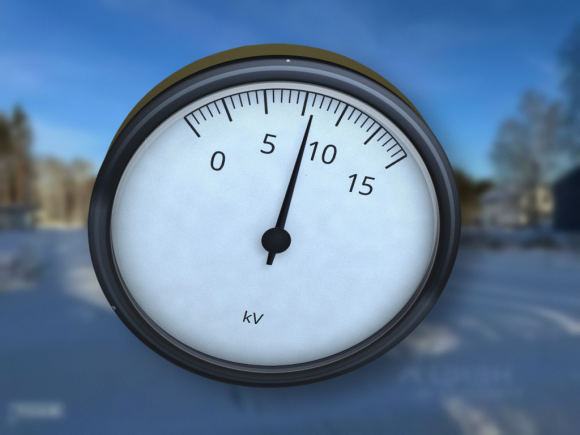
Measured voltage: 8 kV
